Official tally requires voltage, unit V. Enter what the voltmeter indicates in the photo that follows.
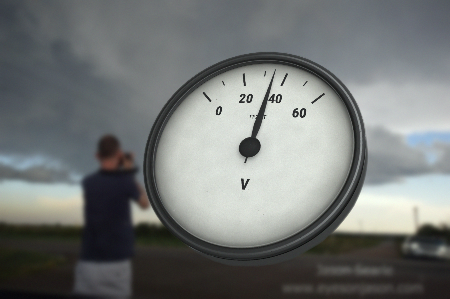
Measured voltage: 35 V
